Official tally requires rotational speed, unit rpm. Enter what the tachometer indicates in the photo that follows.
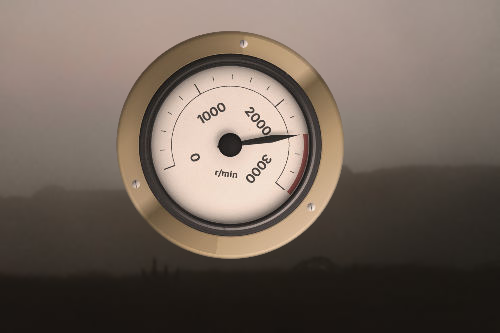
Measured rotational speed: 2400 rpm
